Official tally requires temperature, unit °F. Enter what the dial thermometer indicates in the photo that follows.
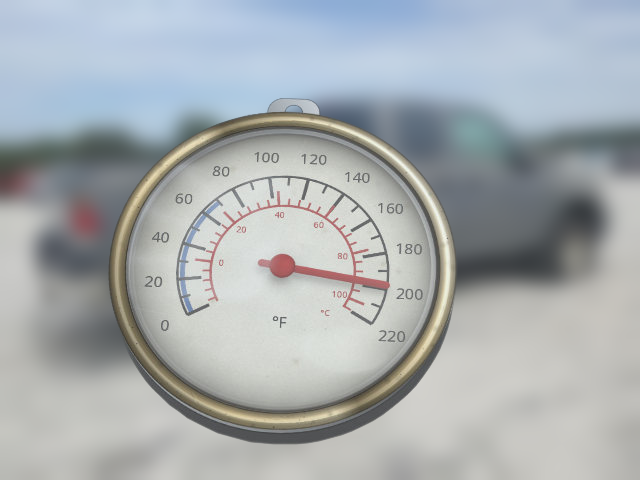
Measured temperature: 200 °F
